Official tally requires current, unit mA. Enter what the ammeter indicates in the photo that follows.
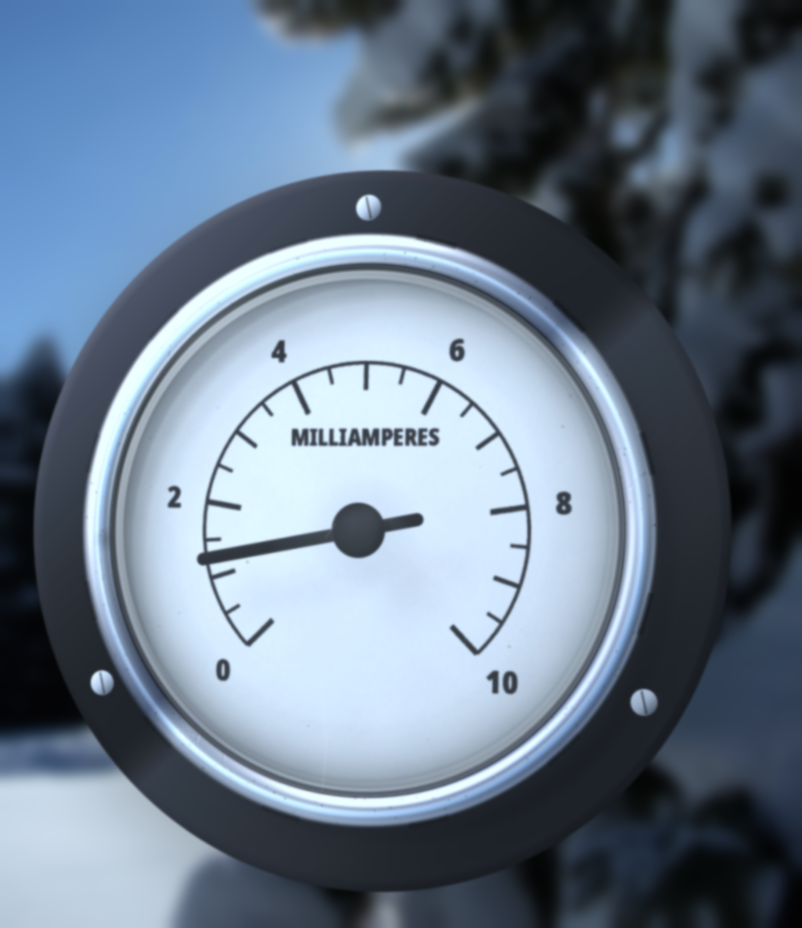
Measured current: 1.25 mA
